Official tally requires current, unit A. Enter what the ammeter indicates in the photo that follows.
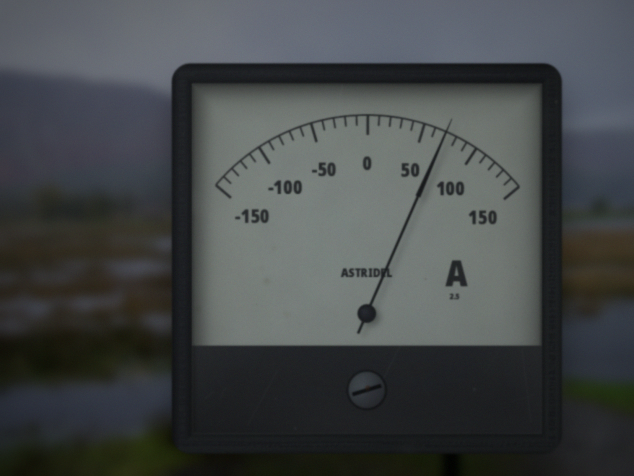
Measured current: 70 A
